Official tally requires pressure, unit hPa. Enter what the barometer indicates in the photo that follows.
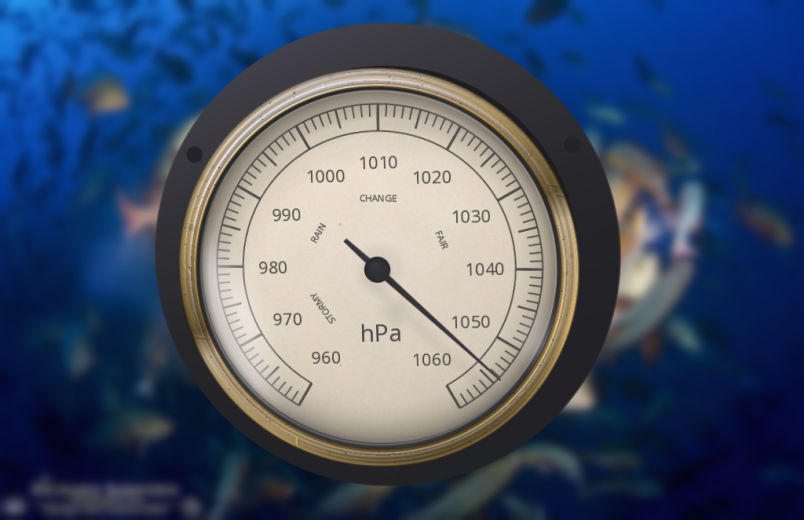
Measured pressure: 1054 hPa
